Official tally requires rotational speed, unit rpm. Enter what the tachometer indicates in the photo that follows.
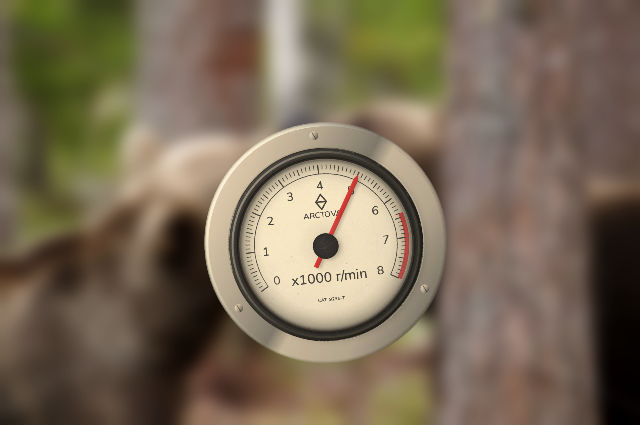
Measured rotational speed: 5000 rpm
